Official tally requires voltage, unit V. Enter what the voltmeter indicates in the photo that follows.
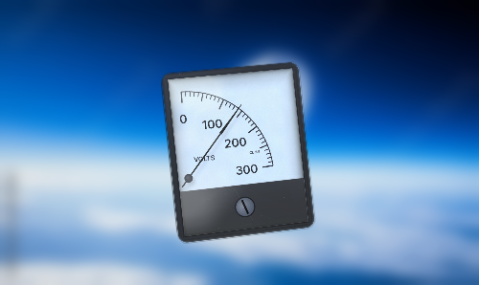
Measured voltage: 140 V
